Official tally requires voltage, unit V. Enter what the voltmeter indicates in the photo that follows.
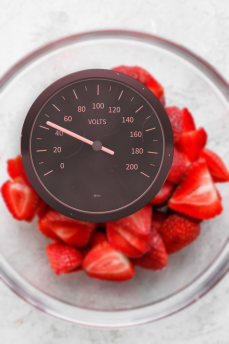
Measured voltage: 45 V
